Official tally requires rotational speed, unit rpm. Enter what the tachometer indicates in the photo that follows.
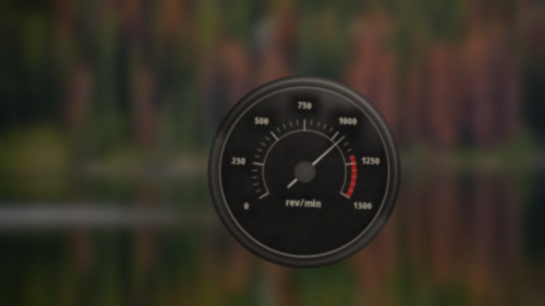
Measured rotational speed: 1050 rpm
